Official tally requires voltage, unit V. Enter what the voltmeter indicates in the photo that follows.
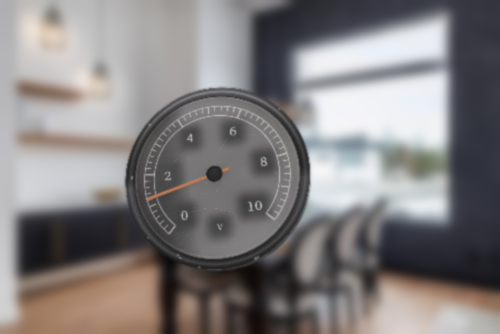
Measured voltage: 1.2 V
